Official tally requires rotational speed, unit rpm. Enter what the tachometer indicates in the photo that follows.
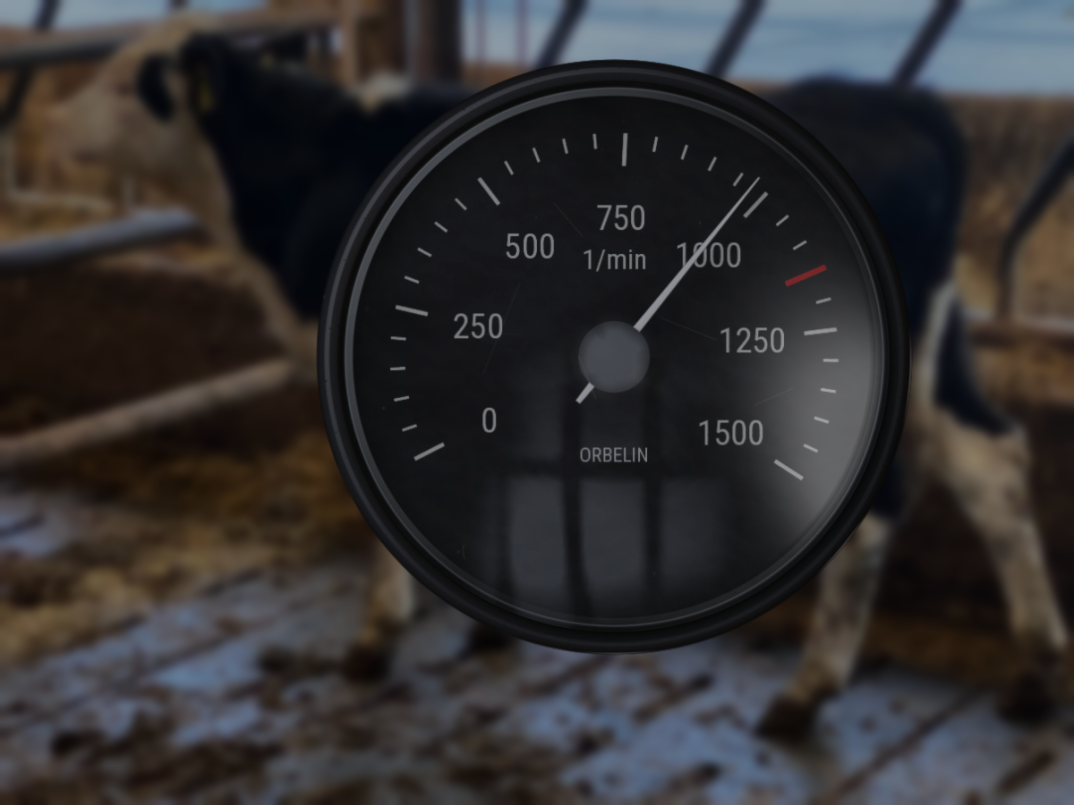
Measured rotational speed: 975 rpm
